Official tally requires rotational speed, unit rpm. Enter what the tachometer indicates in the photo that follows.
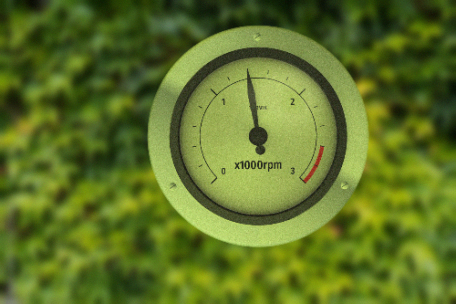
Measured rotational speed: 1400 rpm
